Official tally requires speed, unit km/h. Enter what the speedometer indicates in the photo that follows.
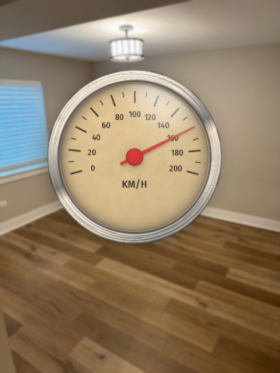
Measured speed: 160 km/h
